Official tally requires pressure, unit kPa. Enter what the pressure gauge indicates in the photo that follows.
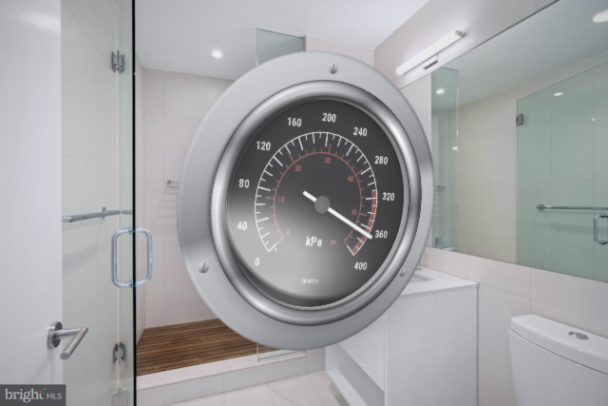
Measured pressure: 370 kPa
